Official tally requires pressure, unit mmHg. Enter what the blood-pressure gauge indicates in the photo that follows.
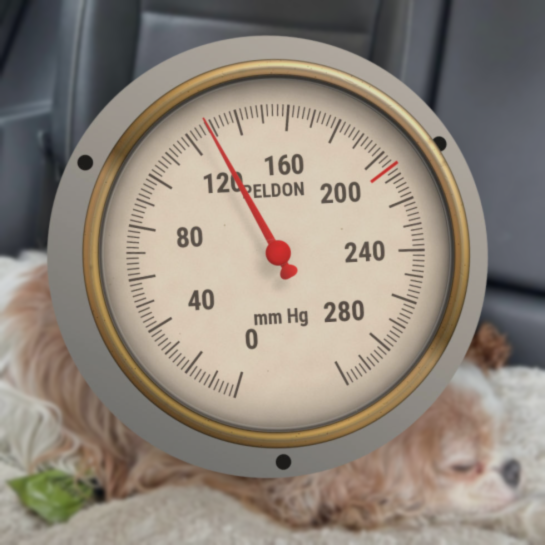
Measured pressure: 128 mmHg
